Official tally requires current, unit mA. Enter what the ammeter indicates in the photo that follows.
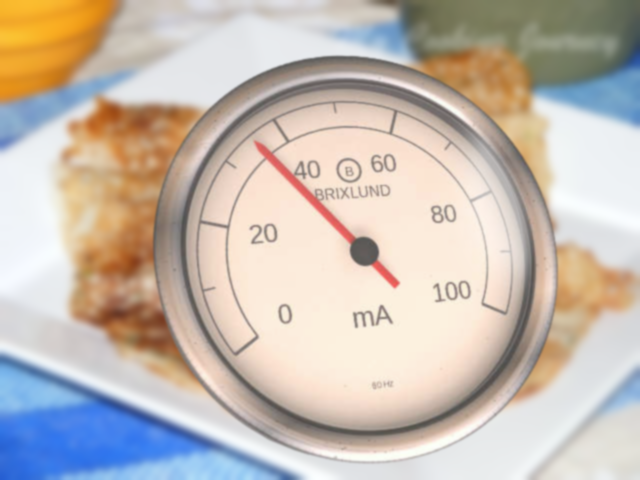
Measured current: 35 mA
